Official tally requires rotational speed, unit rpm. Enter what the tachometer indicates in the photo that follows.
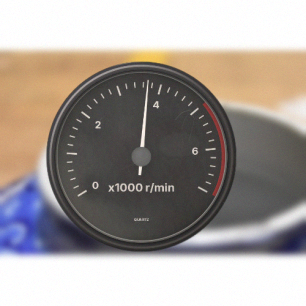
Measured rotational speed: 3700 rpm
